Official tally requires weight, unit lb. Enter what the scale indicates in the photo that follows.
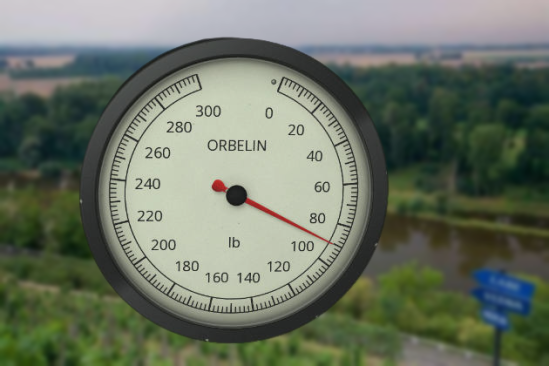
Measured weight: 90 lb
